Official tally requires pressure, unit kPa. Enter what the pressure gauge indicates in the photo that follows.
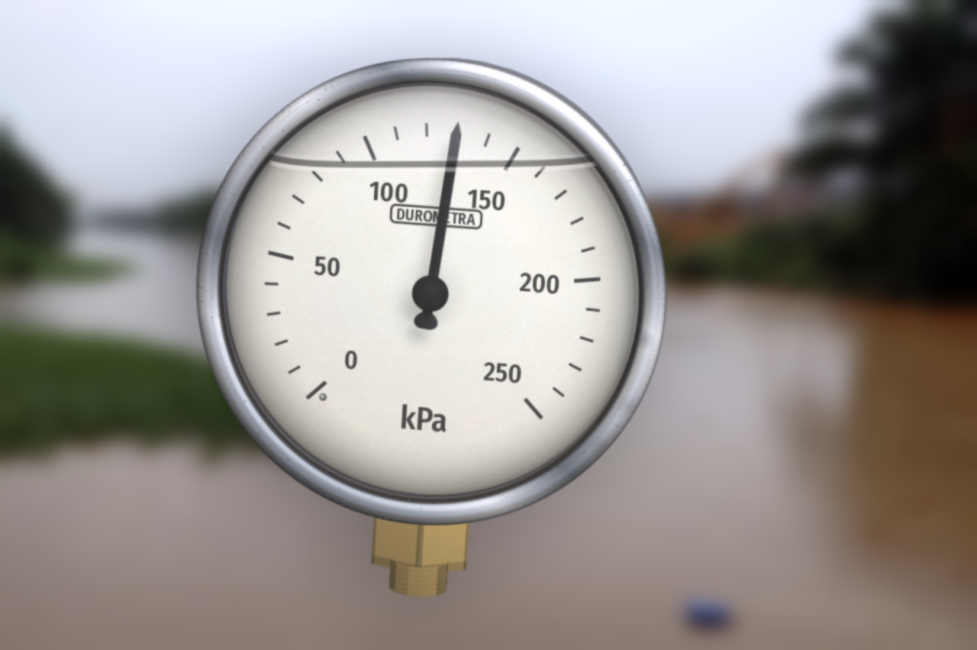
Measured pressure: 130 kPa
